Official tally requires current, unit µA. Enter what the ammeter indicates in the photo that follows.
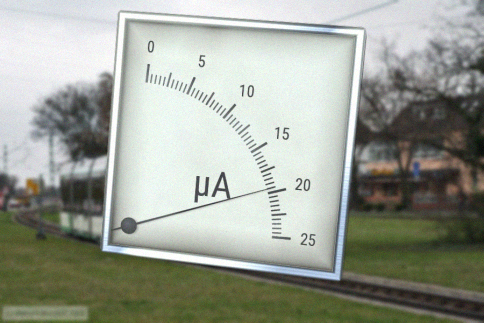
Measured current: 19.5 µA
